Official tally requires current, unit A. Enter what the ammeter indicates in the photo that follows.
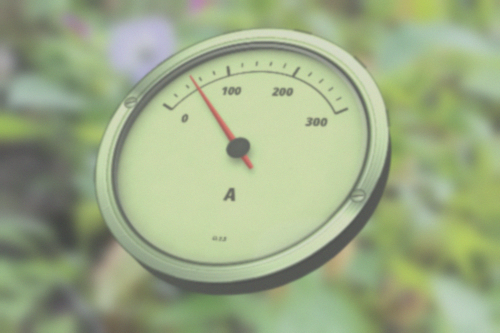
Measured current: 50 A
